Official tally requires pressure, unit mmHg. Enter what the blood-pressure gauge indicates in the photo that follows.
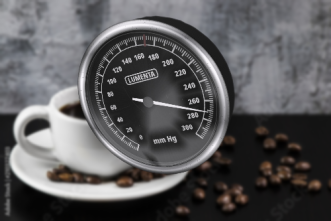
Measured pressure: 270 mmHg
